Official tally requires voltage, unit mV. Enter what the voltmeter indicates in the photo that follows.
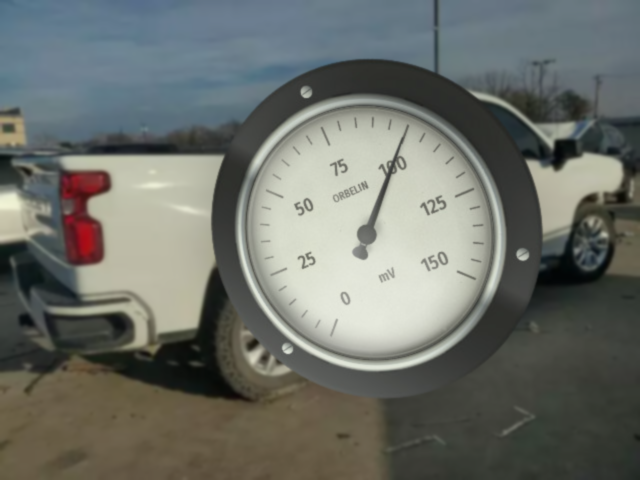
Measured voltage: 100 mV
